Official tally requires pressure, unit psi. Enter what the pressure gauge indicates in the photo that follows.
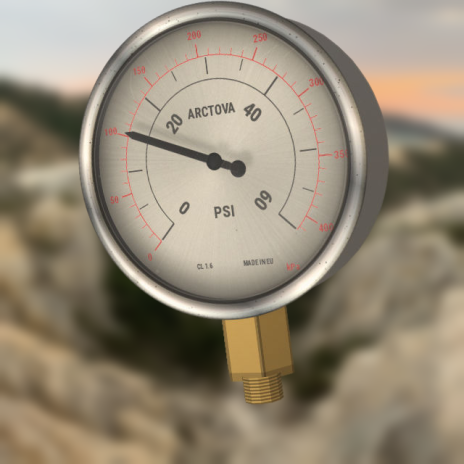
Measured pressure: 15 psi
